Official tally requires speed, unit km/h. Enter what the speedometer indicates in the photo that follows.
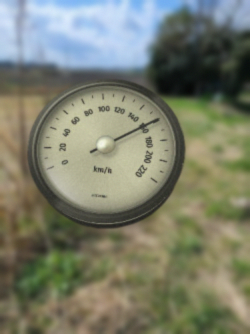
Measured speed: 160 km/h
